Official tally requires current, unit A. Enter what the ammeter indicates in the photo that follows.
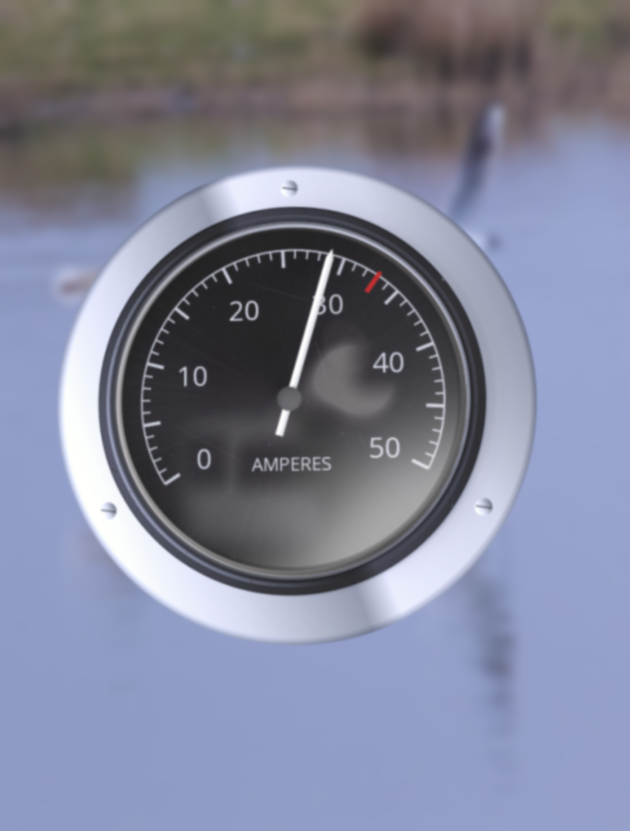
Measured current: 29 A
